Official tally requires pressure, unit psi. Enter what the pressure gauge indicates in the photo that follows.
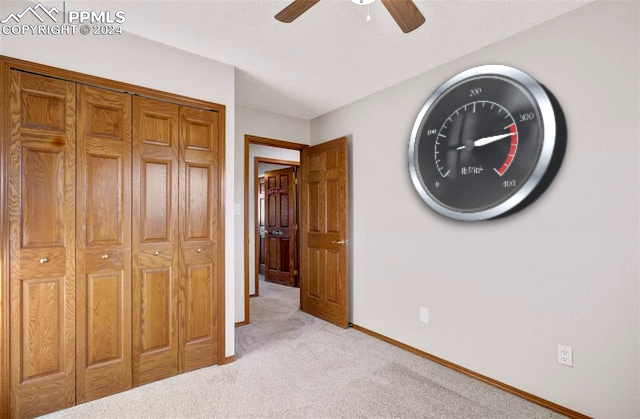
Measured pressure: 320 psi
